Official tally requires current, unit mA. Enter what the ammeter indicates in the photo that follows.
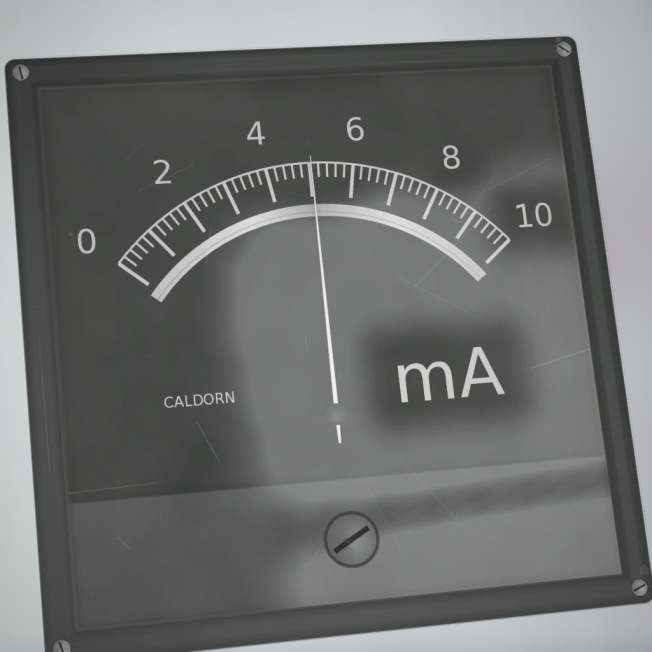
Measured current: 5 mA
